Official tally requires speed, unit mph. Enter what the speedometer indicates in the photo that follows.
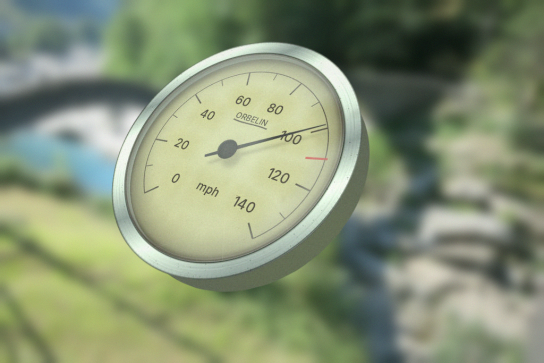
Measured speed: 100 mph
